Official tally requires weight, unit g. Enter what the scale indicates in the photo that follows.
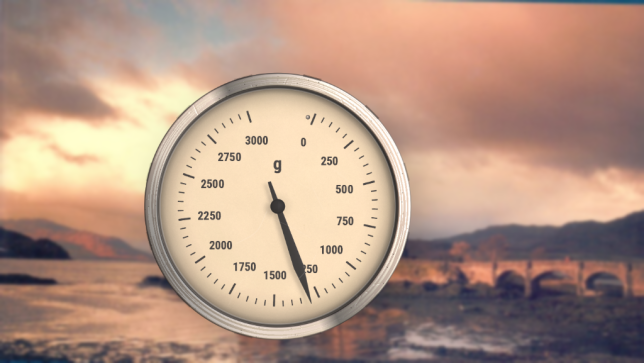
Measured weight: 1300 g
